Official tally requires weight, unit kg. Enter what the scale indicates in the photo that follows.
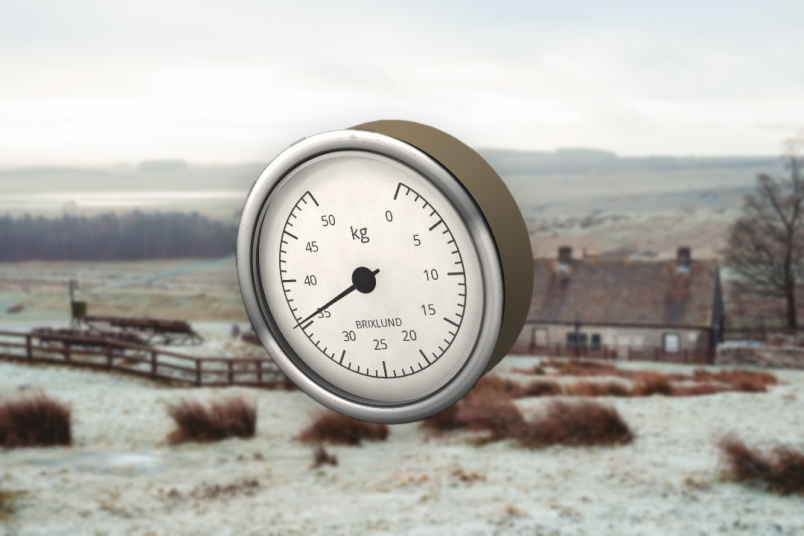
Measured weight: 35.5 kg
